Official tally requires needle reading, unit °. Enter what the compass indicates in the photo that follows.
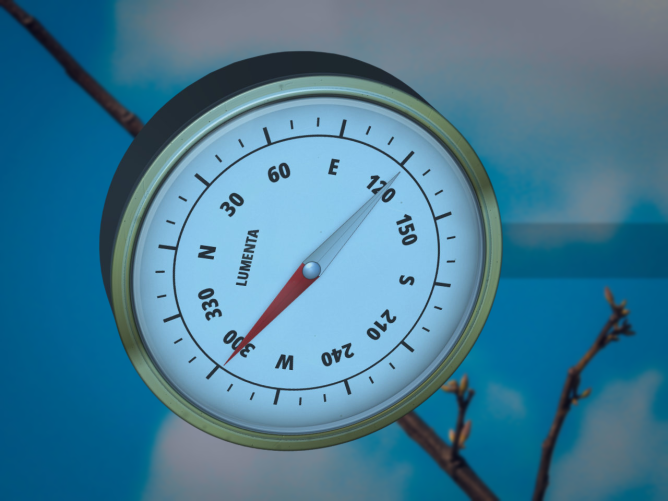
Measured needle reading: 300 °
